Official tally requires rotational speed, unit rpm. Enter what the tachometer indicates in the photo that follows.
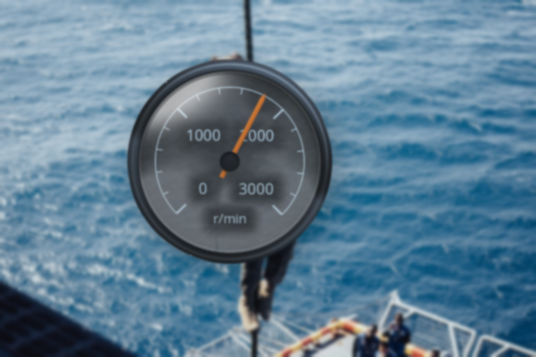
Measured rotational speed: 1800 rpm
